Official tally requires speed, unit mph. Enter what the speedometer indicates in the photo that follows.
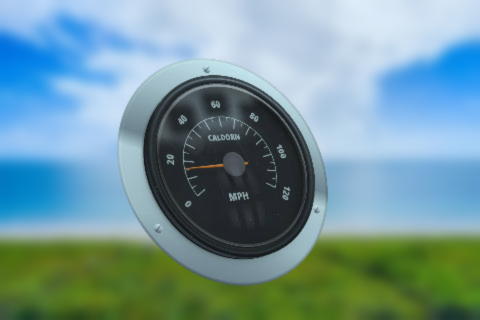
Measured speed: 15 mph
